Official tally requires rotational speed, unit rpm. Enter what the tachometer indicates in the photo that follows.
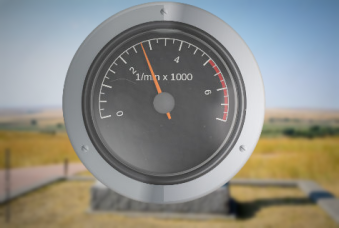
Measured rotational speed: 2750 rpm
